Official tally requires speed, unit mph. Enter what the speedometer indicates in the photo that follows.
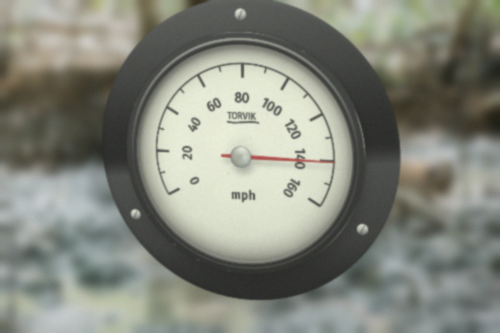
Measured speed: 140 mph
